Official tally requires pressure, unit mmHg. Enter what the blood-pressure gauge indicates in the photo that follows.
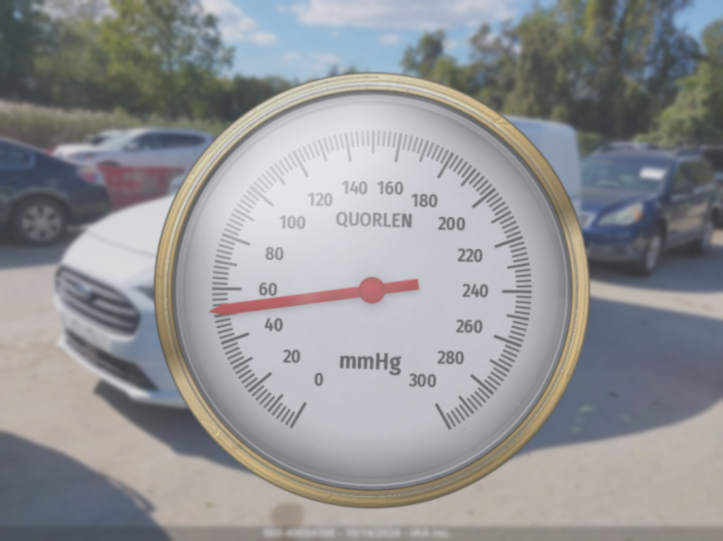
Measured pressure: 52 mmHg
